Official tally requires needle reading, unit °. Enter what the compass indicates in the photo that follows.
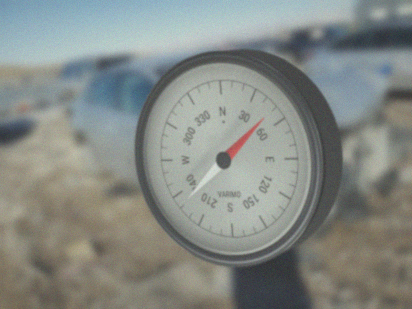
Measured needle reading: 50 °
